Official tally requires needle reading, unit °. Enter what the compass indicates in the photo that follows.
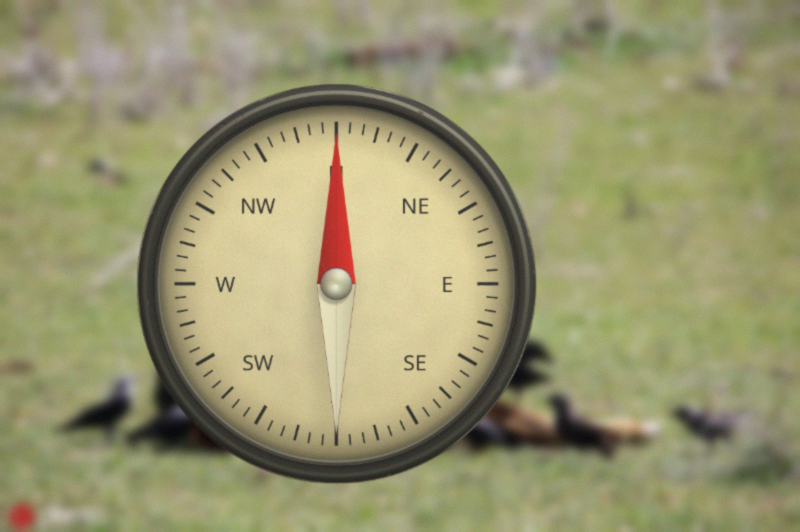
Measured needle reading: 0 °
